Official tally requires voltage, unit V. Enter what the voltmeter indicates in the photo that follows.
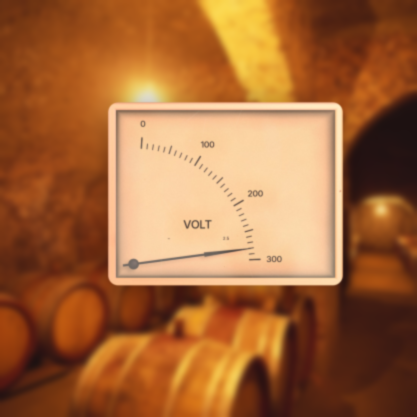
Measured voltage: 280 V
